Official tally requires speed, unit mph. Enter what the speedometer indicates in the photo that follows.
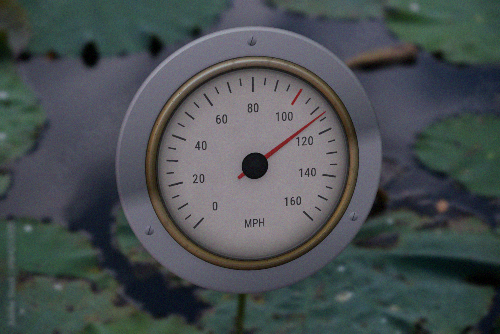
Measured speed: 112.5 mph
